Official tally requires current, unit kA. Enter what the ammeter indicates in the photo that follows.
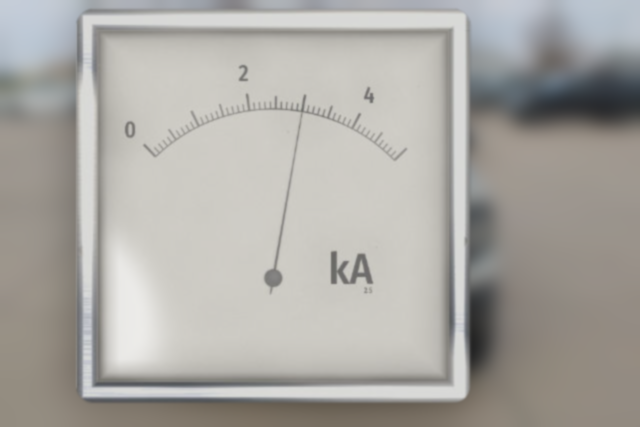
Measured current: 3 kA
